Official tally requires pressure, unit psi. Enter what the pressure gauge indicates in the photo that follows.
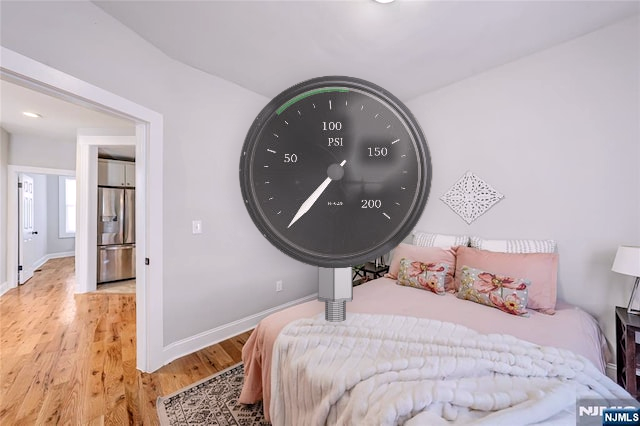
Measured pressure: 0 psi
